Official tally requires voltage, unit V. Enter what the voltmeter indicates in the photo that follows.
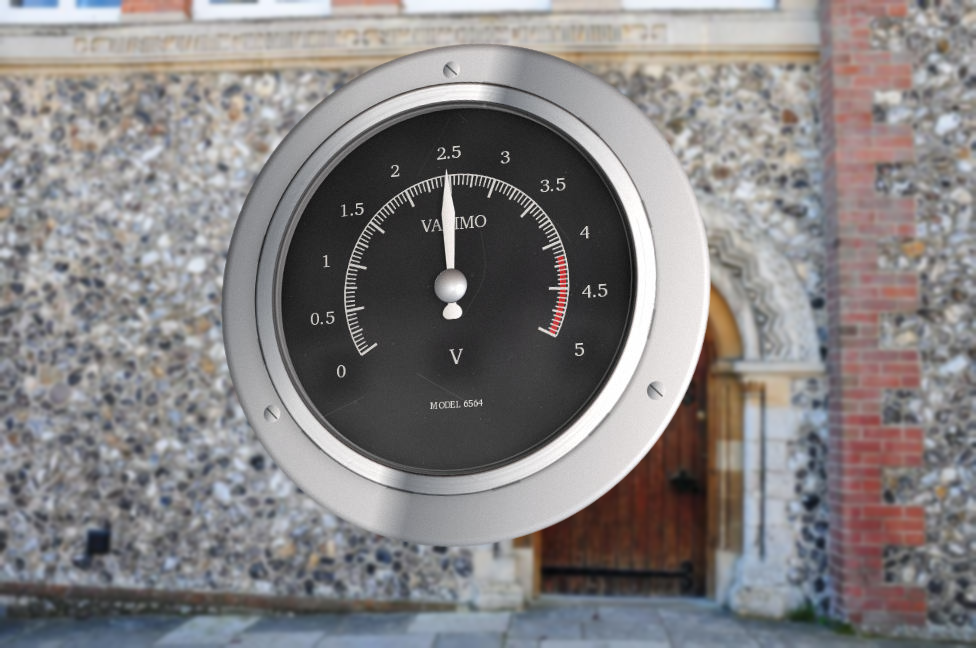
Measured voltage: 2.5 V
